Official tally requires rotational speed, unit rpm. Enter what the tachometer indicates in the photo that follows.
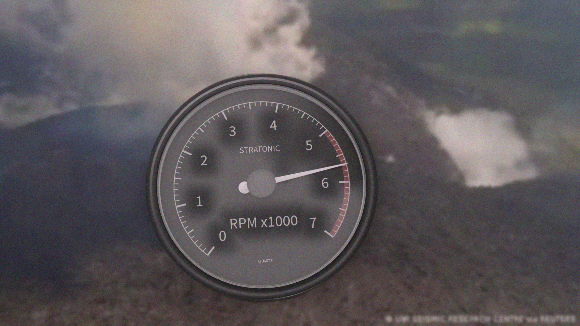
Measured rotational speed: 5700 rpm
